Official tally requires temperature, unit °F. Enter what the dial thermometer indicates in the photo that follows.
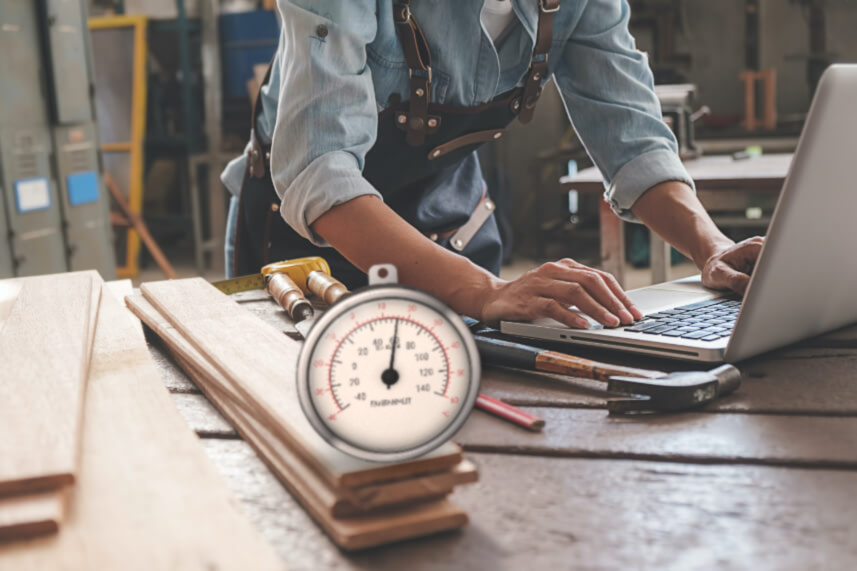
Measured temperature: 60 °F
